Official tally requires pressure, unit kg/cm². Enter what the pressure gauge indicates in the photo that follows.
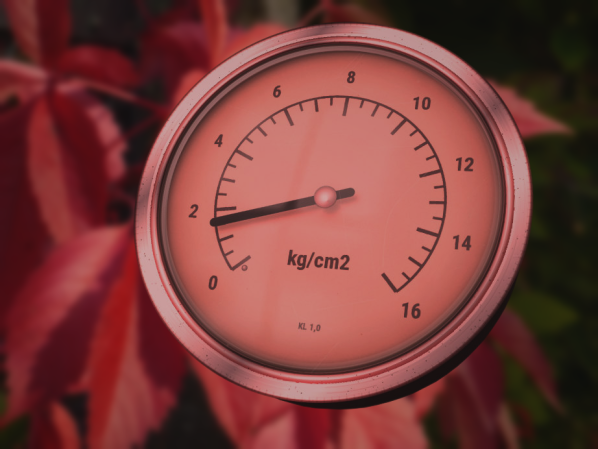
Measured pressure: 1.5 kg/cm²
